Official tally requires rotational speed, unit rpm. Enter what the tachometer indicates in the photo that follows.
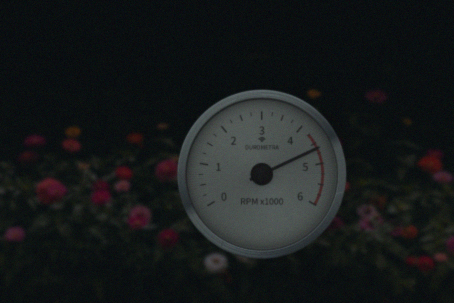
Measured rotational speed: 4625 rpm
